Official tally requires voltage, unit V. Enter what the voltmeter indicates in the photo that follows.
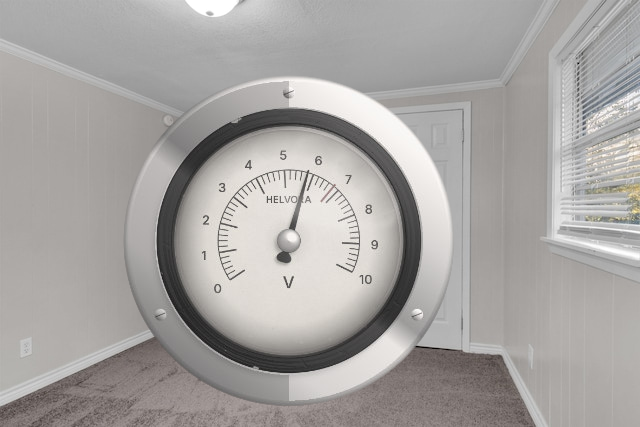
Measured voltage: 5.8 V
